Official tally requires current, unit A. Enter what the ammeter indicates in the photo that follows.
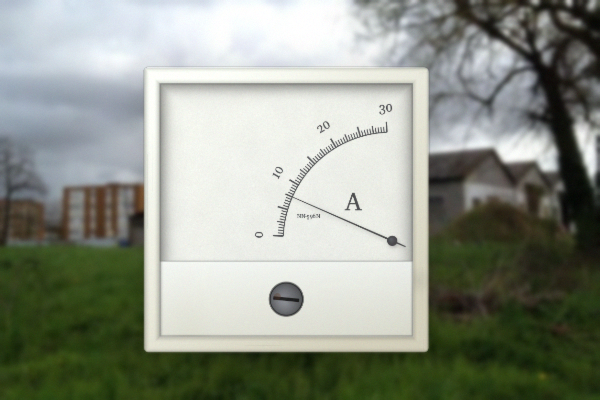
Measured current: 7.5 A
